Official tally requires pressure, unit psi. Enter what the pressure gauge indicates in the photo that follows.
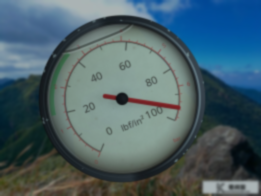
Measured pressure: 95 psi
